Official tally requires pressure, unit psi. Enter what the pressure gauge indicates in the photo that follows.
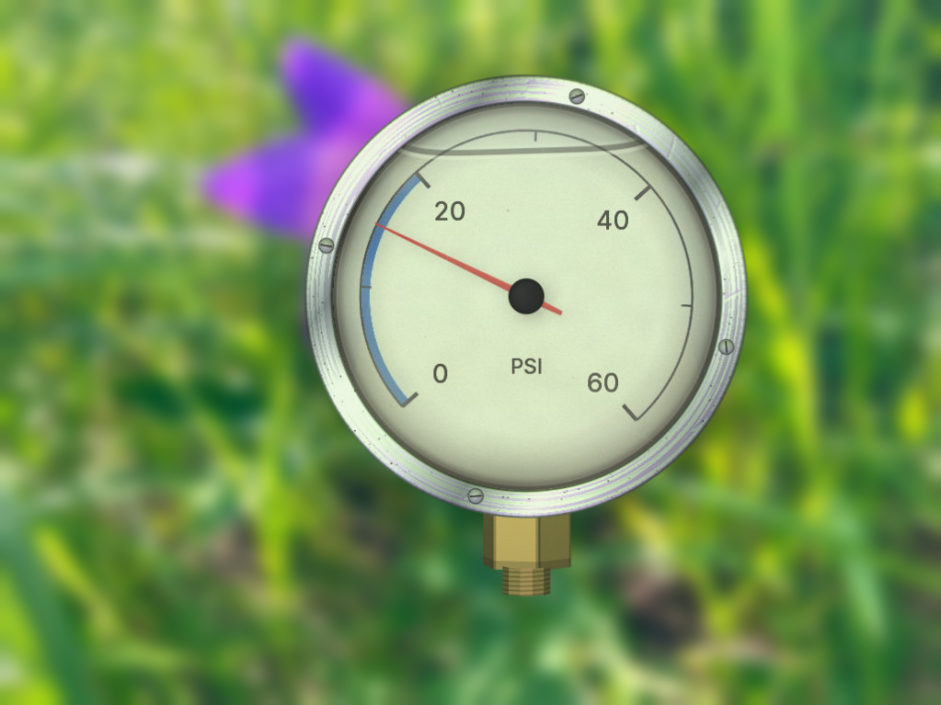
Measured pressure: 15 psi
